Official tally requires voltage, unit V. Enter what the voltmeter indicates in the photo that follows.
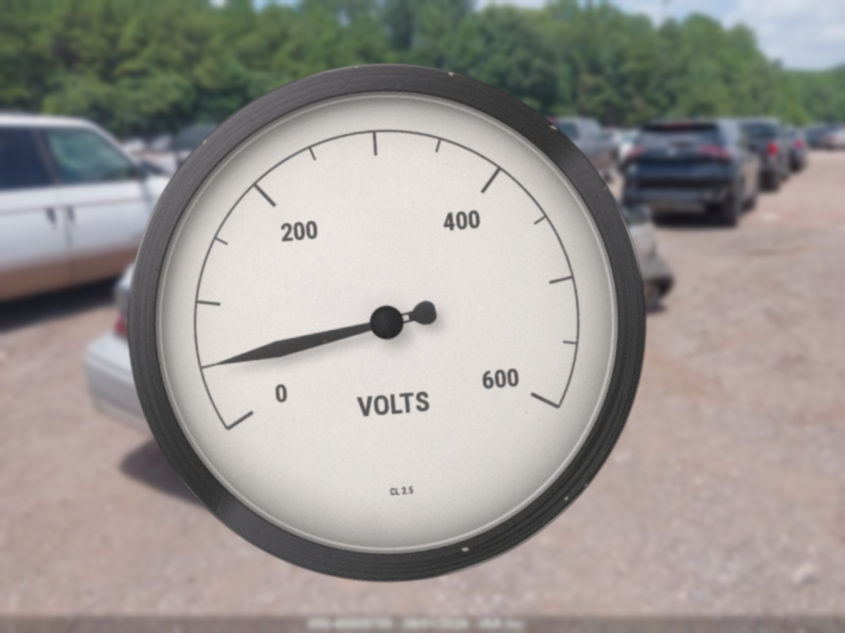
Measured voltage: 50 V
